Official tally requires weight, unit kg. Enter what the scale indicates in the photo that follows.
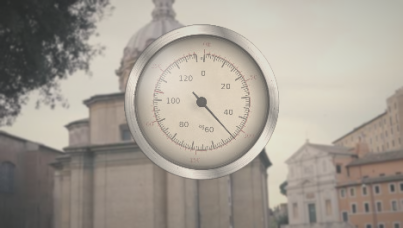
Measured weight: 50 kg
